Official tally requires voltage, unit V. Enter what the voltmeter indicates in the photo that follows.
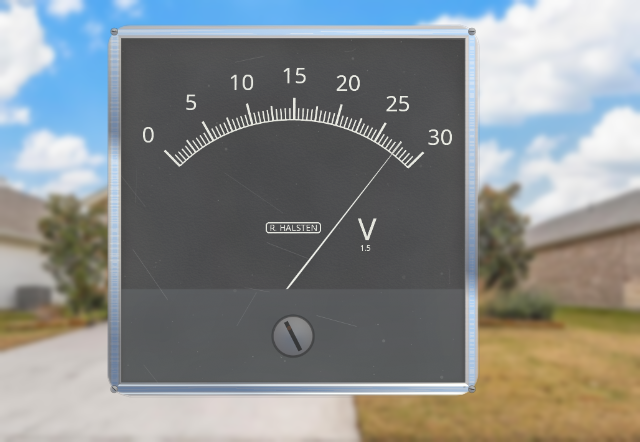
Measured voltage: 27.5 V
